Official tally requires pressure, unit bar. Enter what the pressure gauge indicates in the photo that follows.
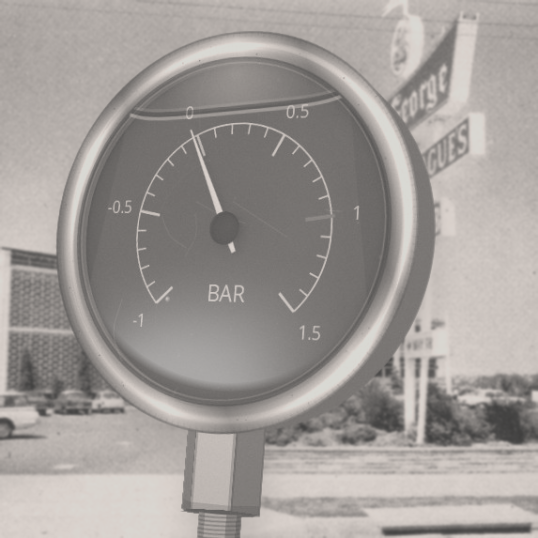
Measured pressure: 0 bar
